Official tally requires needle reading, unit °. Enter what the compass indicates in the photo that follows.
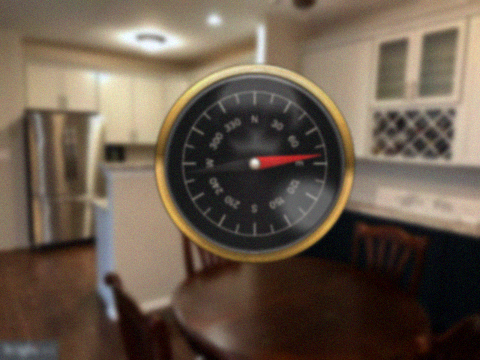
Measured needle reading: 82.5 °
